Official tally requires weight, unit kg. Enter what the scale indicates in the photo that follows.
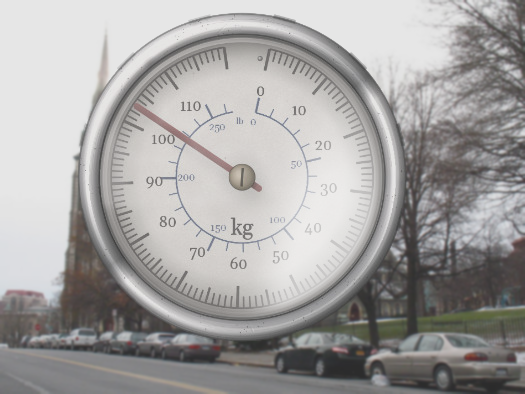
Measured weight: 103 kg
